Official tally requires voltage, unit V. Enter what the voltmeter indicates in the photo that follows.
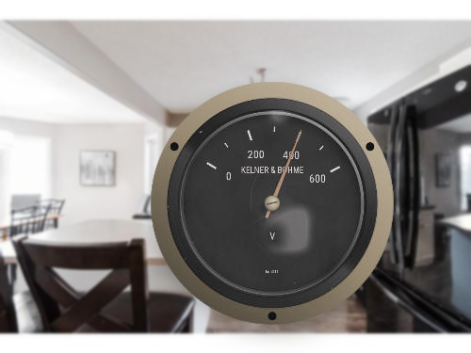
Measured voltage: 400 V
